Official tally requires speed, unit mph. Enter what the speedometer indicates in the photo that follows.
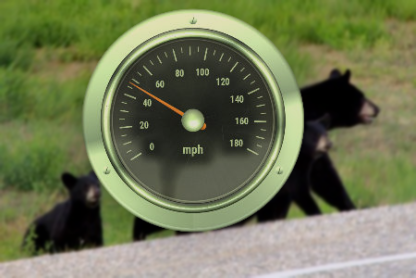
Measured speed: 47.5 mph
